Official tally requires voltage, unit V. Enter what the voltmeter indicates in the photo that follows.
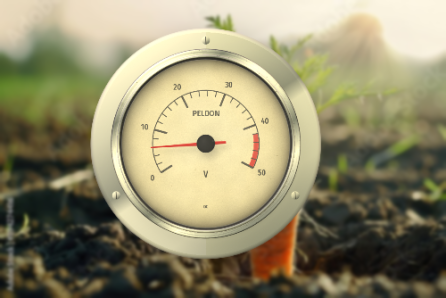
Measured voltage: 6 V
